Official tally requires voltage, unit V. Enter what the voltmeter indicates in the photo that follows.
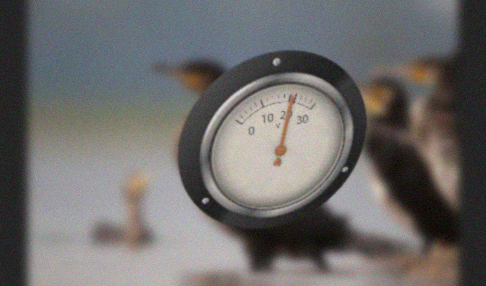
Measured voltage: 20 V
